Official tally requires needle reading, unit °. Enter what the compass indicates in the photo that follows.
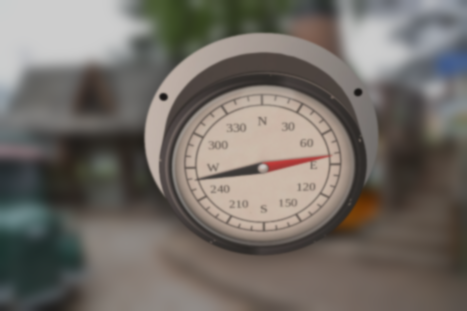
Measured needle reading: 80 °
